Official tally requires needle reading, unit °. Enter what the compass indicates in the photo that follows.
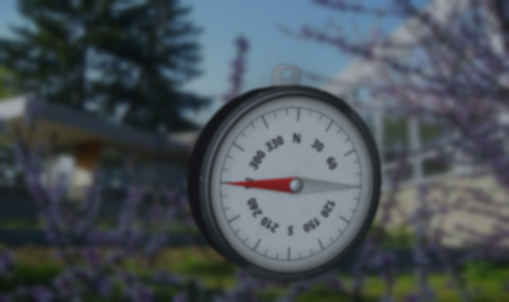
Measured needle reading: 270 °
